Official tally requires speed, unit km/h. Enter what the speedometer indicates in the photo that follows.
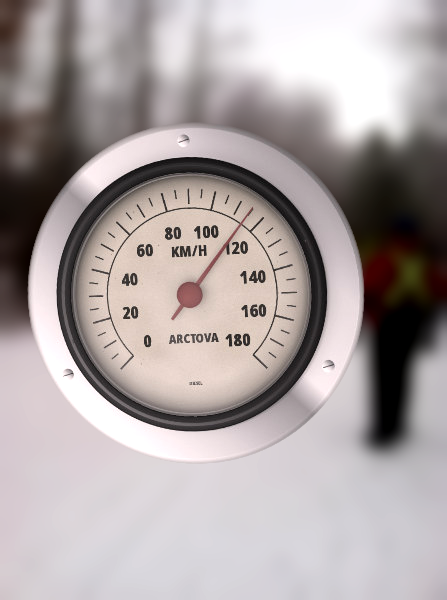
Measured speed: 115 km/h
